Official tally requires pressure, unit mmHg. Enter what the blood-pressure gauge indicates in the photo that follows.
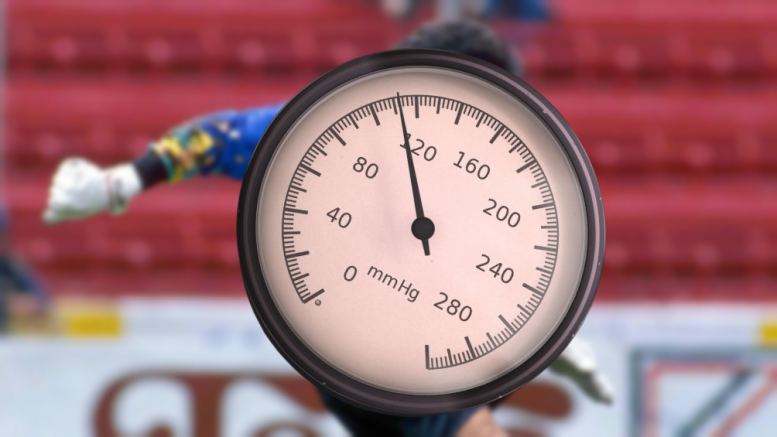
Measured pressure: 112 mmHg
